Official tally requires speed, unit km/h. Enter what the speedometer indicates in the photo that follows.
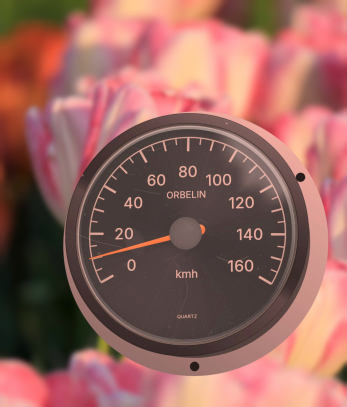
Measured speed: 10 km/h
